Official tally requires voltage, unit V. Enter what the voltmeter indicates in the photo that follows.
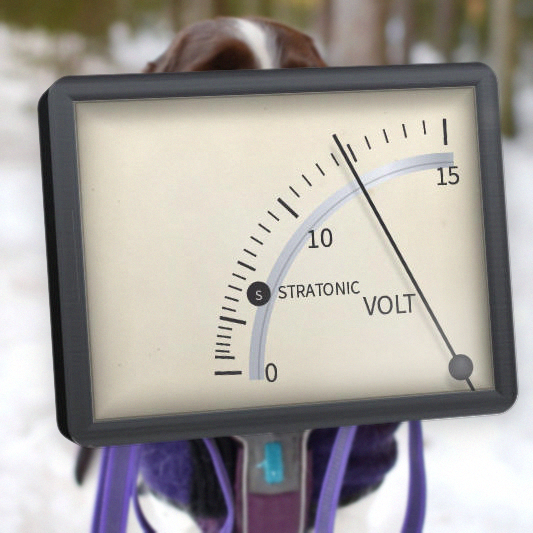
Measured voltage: 12.25 V
